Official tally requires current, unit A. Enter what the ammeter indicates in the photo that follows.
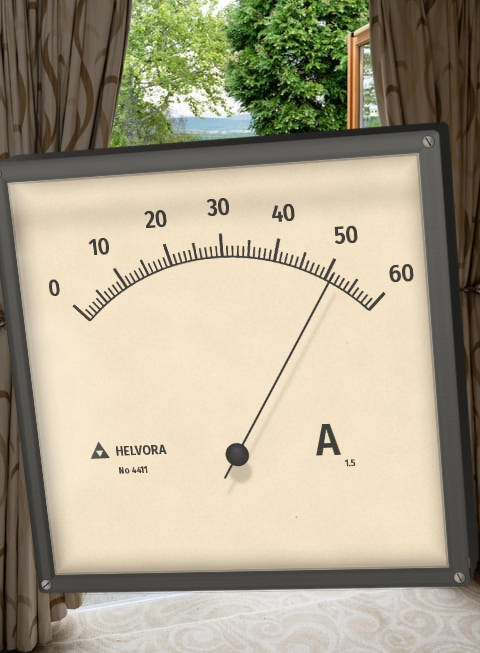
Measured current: 51 A
